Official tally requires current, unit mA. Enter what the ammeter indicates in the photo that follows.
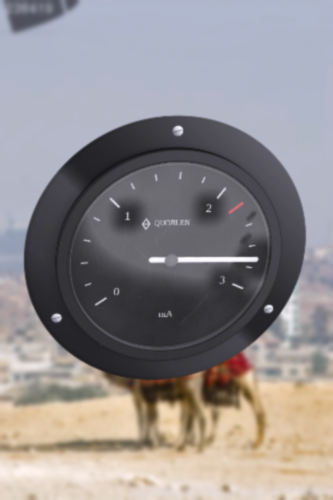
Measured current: 2.7 mA
